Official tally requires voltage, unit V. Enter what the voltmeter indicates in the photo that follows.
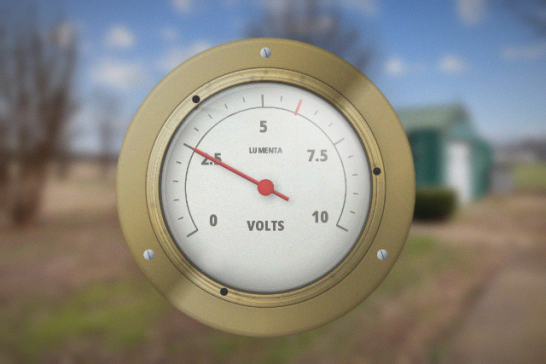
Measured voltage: 2.5 V
